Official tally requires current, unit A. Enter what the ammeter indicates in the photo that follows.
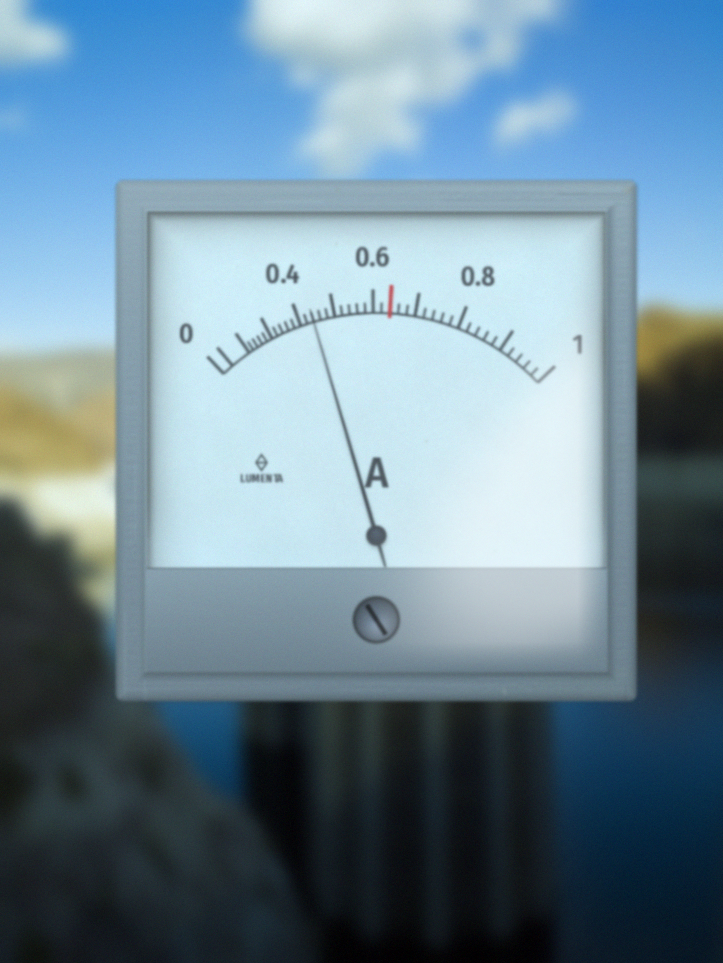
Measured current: 0.44 A
